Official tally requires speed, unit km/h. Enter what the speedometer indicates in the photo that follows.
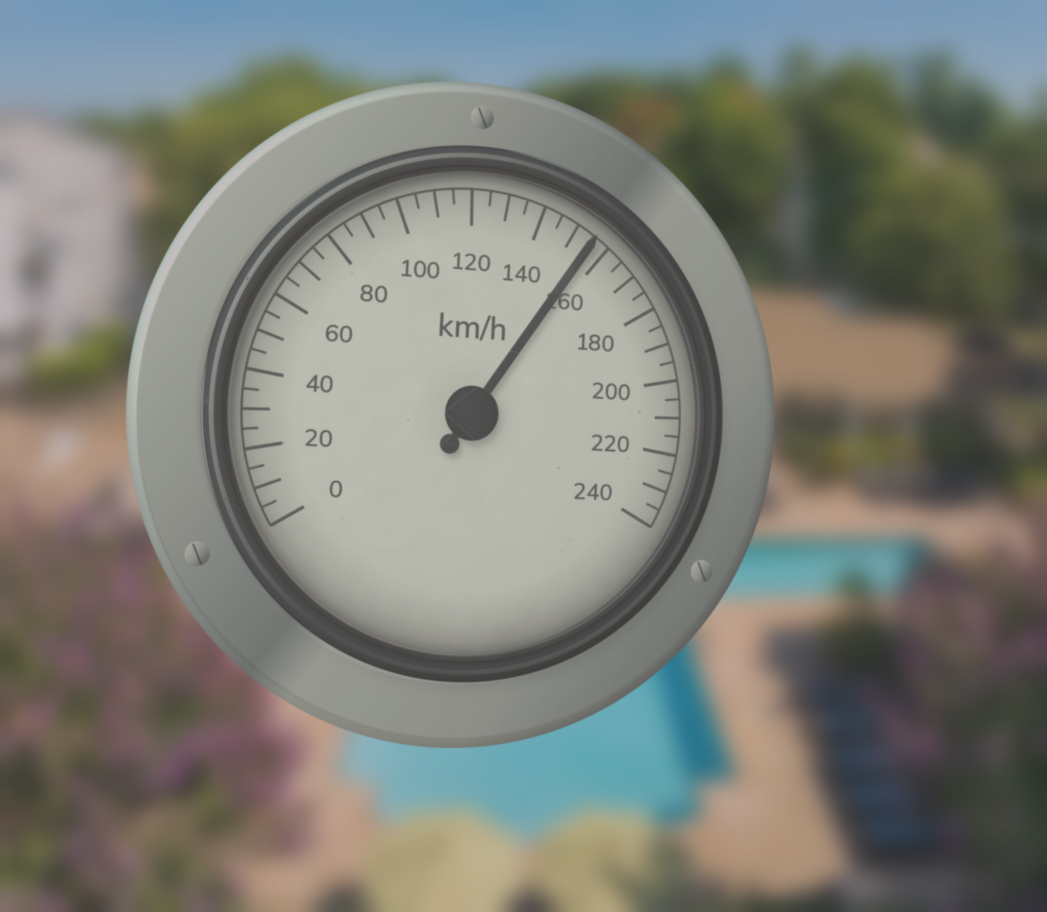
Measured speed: 155 km/h
